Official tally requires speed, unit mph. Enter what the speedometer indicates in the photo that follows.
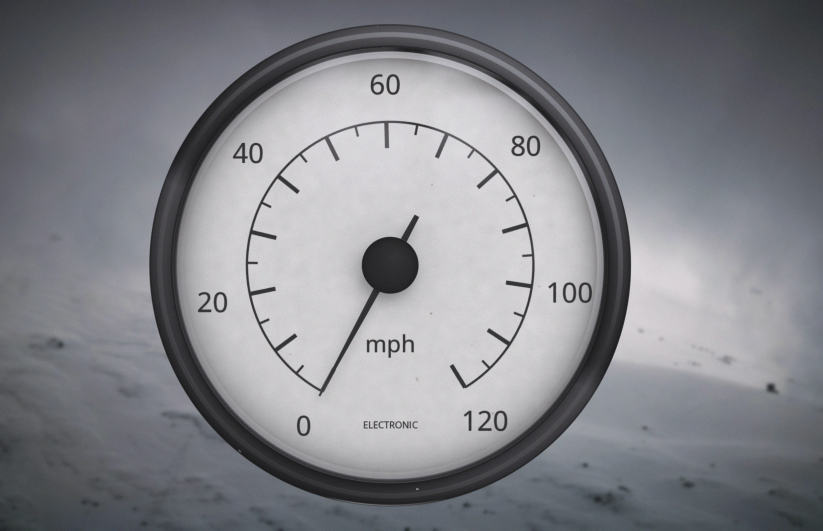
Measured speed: 0 mph
